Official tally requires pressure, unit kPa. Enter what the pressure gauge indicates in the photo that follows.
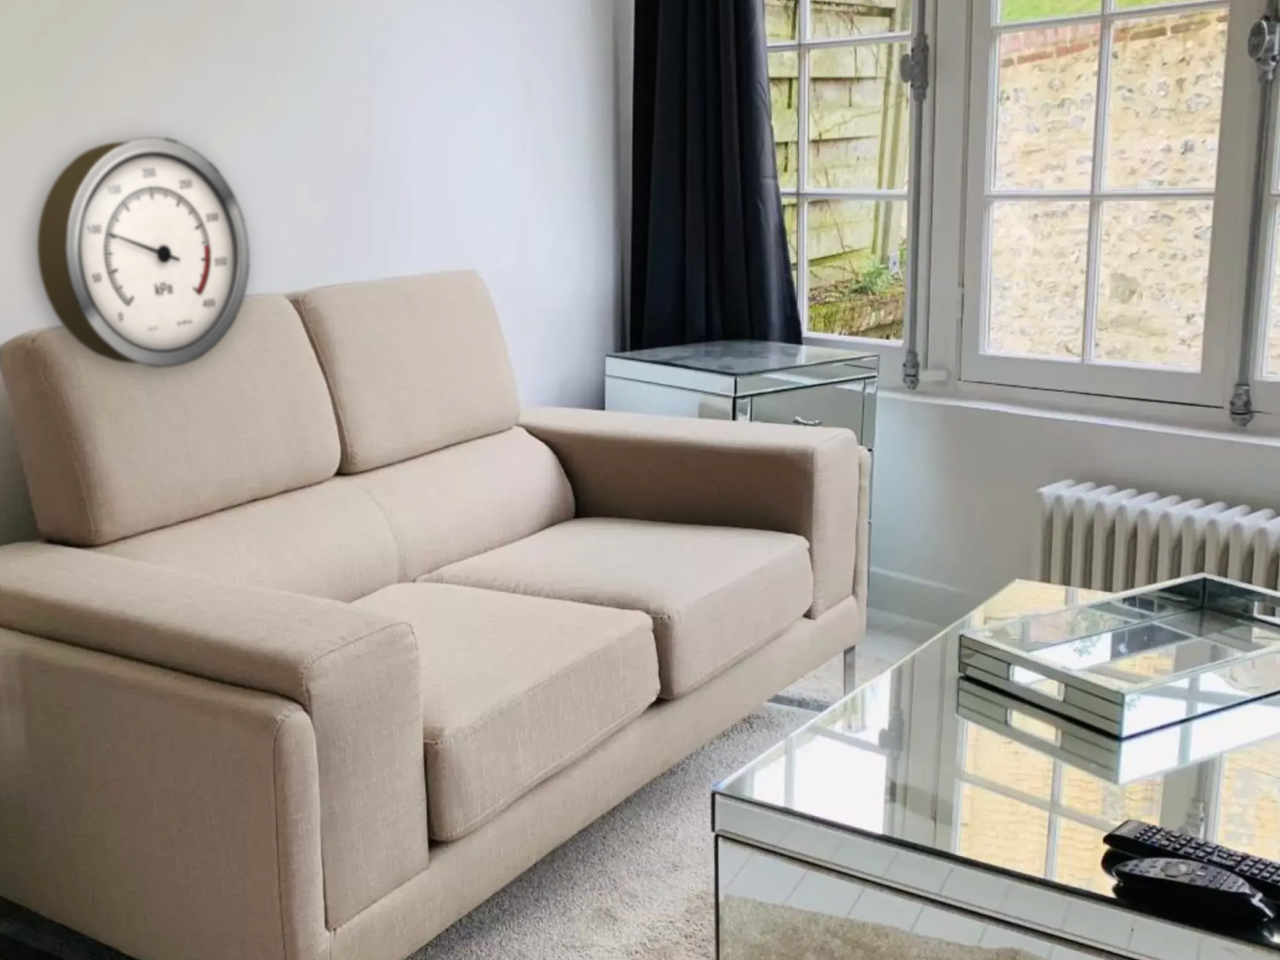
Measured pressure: 100 kPa
